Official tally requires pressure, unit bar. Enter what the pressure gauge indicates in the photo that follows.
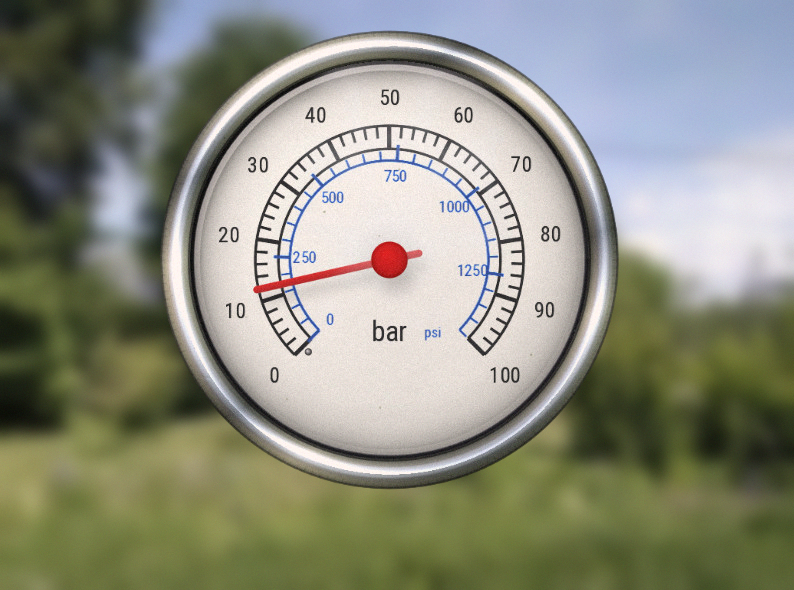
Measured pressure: 12 bar
